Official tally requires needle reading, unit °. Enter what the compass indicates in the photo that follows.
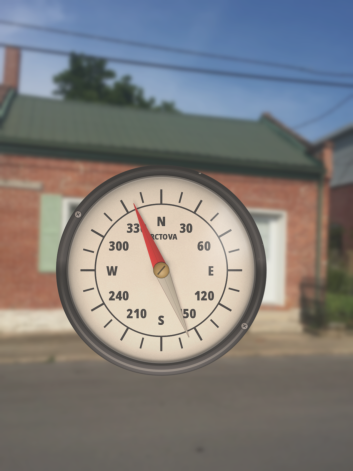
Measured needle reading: 337.5 °
